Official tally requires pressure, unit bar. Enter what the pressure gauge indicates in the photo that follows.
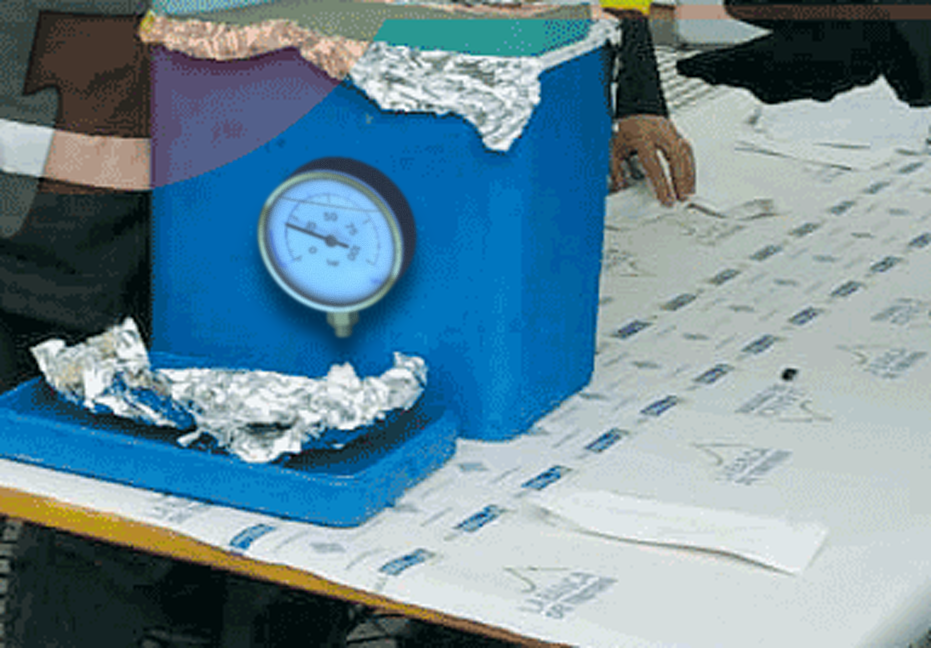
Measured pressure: 20 bar
